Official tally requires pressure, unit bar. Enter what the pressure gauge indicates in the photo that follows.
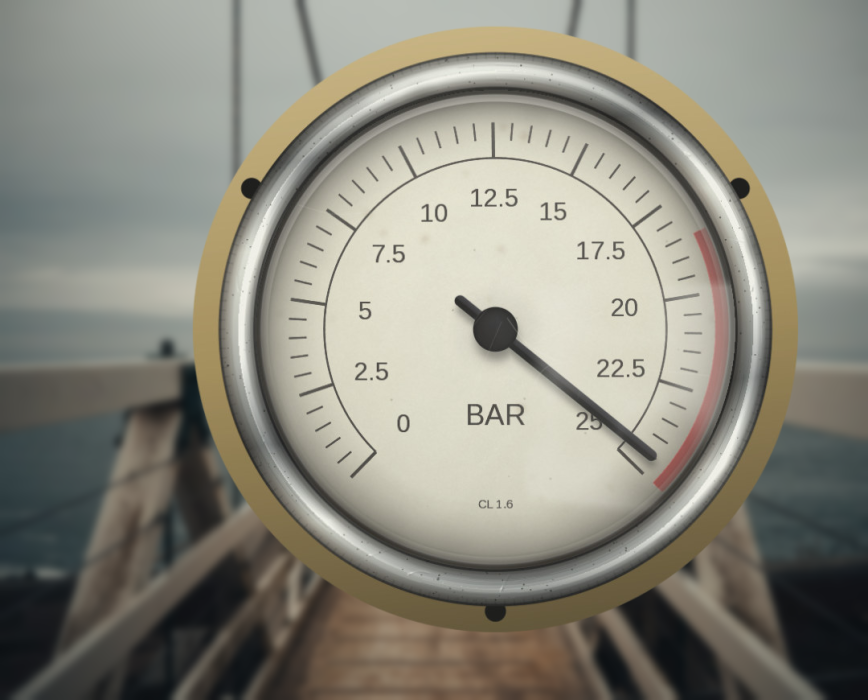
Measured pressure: 24.5 bar
